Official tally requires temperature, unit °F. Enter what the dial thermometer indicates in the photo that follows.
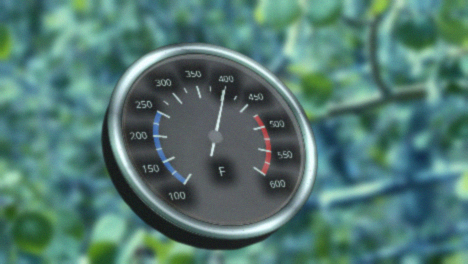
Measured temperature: 400 °F
